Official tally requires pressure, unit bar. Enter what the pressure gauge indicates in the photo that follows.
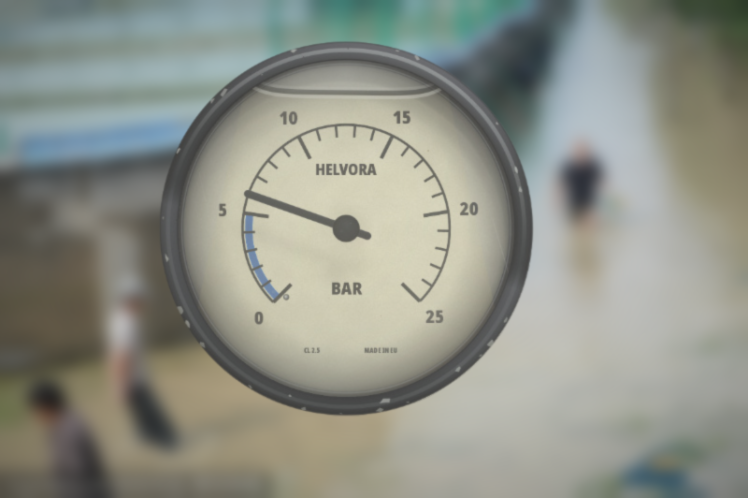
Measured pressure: 6 bar
